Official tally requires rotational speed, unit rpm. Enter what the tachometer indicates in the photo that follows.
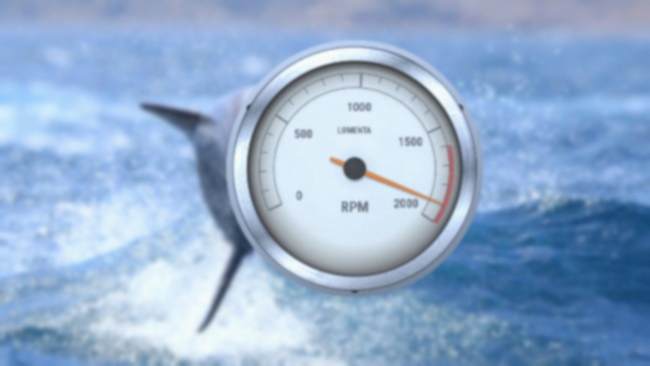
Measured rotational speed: 1900 rpm
